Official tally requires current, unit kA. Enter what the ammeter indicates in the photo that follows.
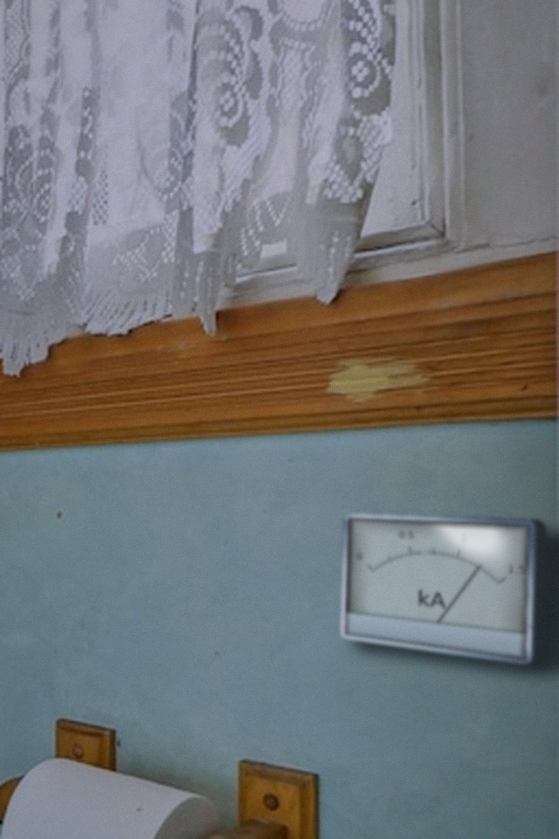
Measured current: 1.25 kA
